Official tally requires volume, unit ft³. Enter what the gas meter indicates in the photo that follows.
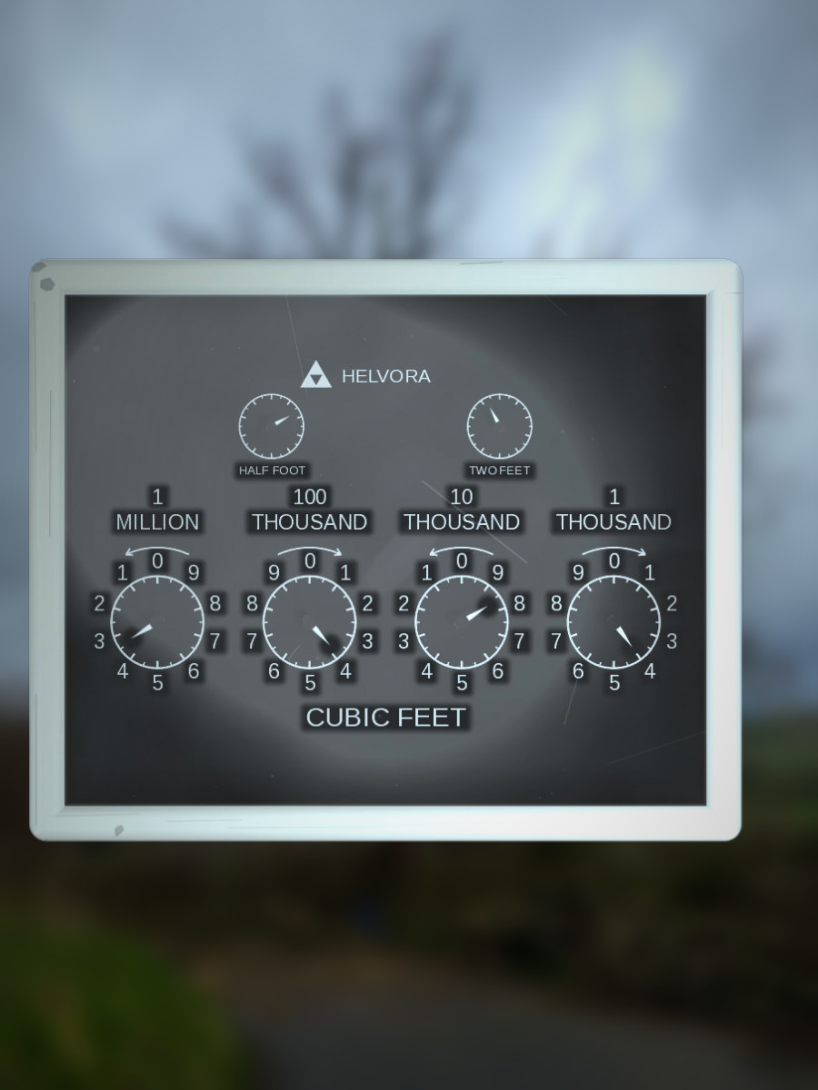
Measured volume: 338400 ft³
